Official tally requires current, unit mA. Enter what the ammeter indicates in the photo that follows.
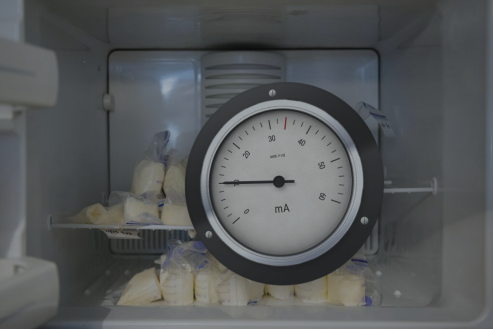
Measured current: 10 mA
